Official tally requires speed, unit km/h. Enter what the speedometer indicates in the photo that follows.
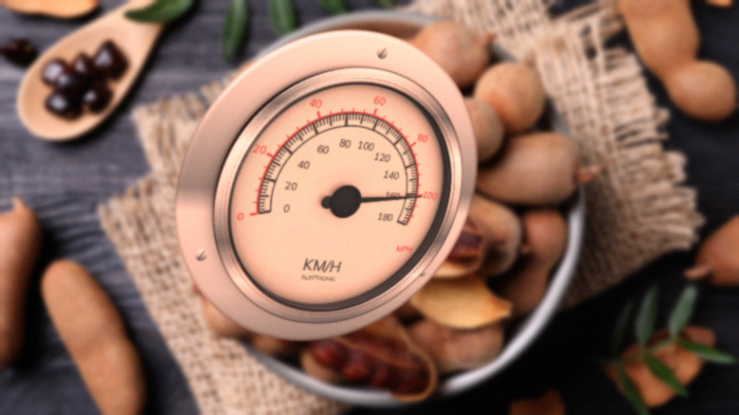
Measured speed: 160 km/h
